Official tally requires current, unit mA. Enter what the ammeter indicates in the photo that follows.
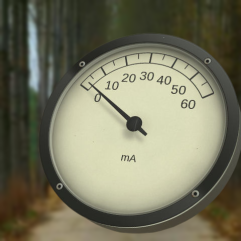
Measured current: 2.5 mA
